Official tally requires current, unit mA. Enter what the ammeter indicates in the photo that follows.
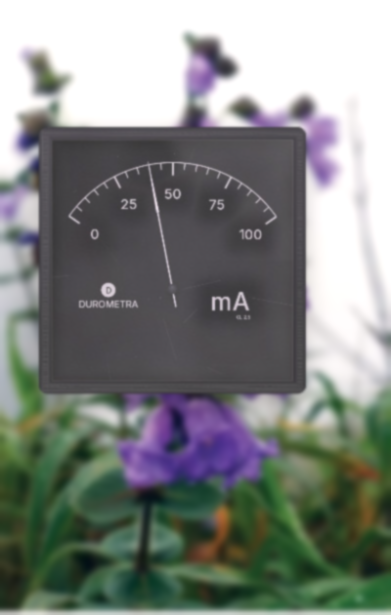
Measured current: 40 mA
